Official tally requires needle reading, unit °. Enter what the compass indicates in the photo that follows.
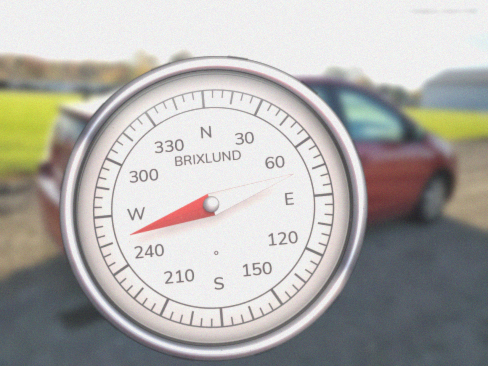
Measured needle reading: 255 °
